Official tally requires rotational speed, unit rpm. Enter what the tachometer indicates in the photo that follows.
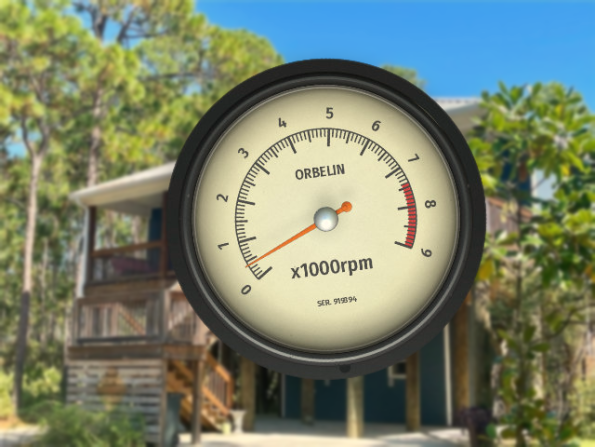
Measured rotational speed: 400 rpm
